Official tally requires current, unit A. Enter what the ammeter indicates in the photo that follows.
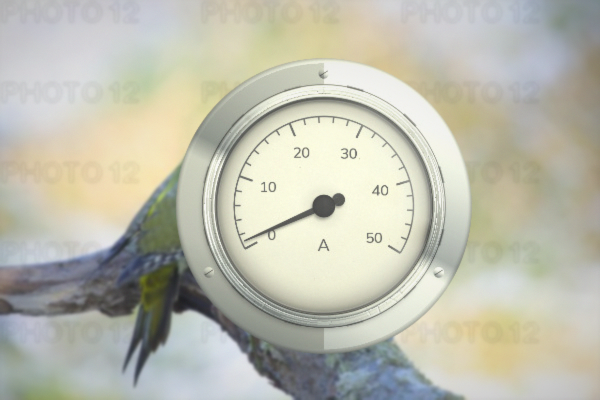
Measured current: 1 A
